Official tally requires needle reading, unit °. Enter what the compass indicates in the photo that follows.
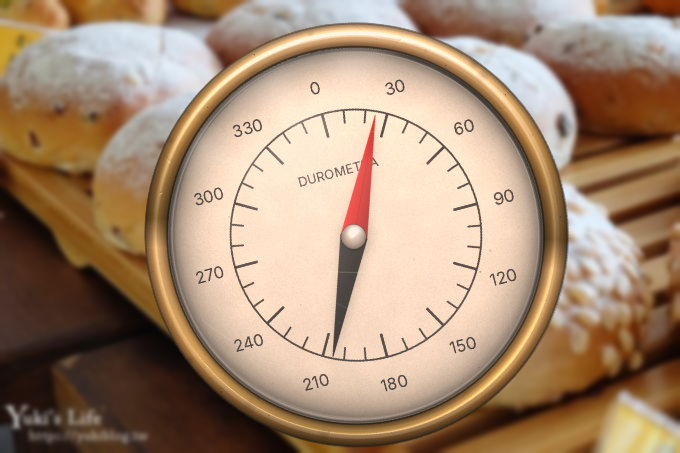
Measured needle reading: 25 °
